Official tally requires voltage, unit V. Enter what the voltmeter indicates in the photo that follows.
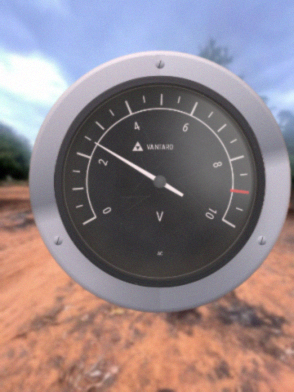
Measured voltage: 2.5 V
